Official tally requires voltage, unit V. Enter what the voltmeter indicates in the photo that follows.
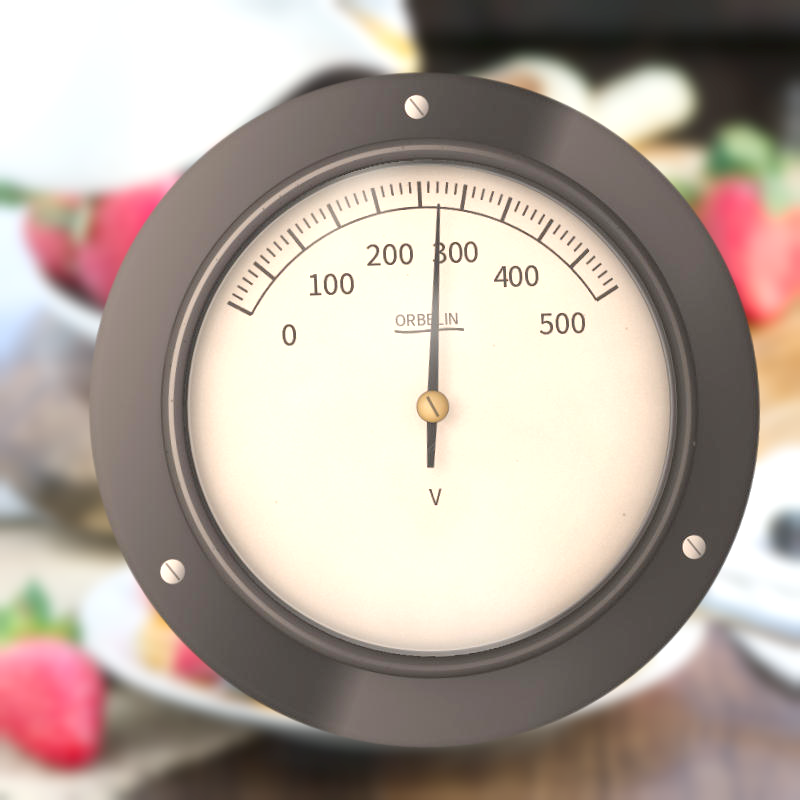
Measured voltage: 270 V
